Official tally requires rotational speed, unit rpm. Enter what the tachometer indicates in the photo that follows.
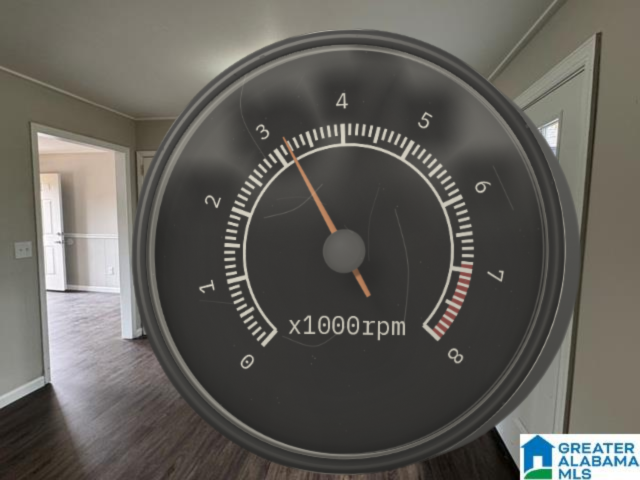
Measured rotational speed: 3200 rpm
